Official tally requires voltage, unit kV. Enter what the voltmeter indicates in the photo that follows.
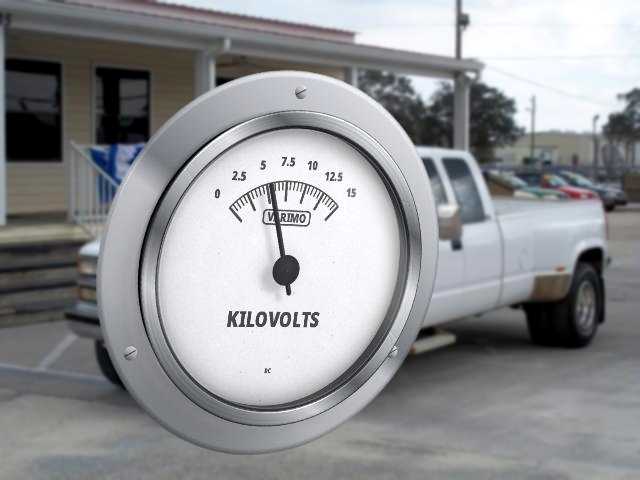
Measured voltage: 5 kV
